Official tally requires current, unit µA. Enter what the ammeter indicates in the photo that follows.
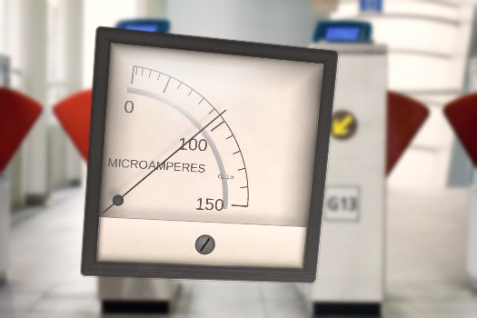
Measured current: 95 µA
